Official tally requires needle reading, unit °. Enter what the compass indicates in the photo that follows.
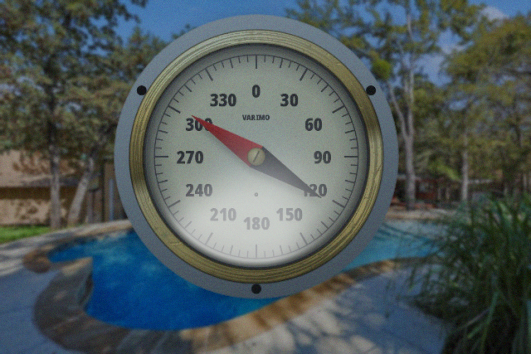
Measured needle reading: 302.5 °
